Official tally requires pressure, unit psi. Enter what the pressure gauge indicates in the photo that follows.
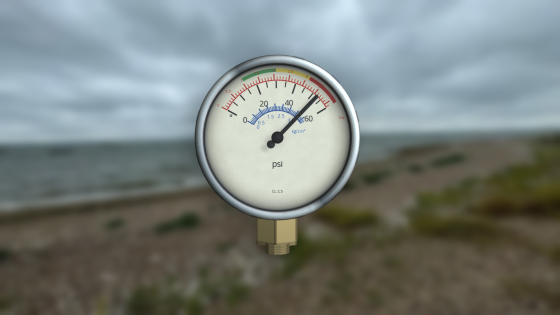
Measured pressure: 52.5 psi
